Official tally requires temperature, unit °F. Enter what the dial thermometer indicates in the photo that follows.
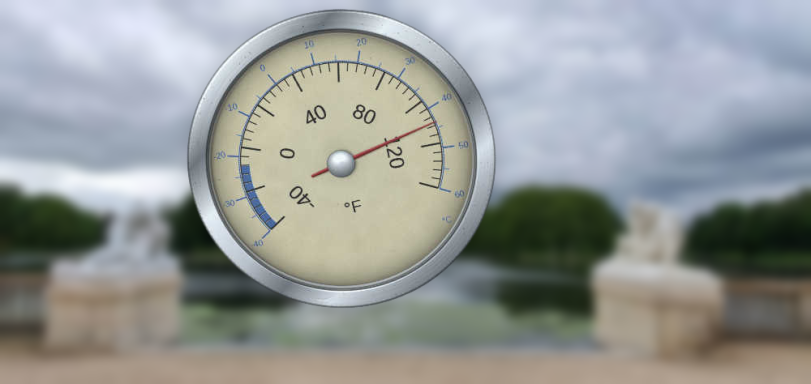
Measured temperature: 110 °F
